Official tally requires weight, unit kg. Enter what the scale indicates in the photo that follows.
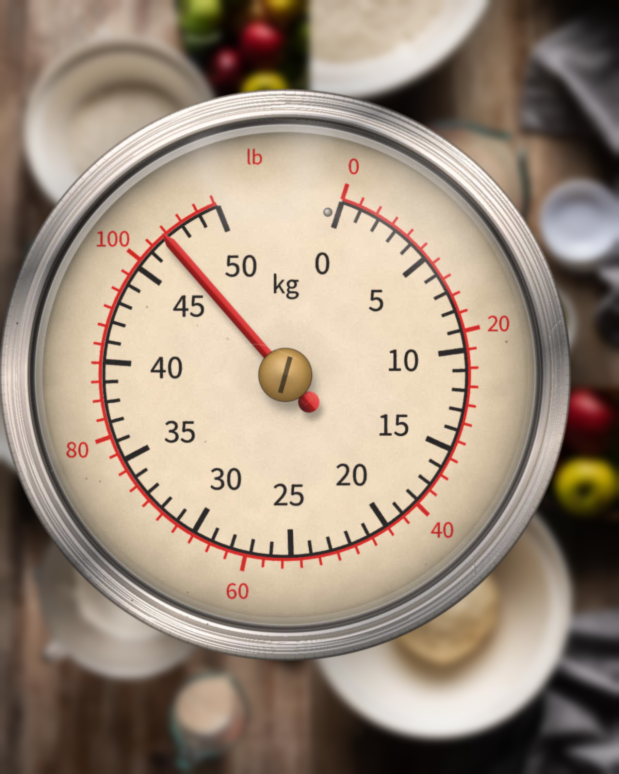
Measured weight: 47 kg
